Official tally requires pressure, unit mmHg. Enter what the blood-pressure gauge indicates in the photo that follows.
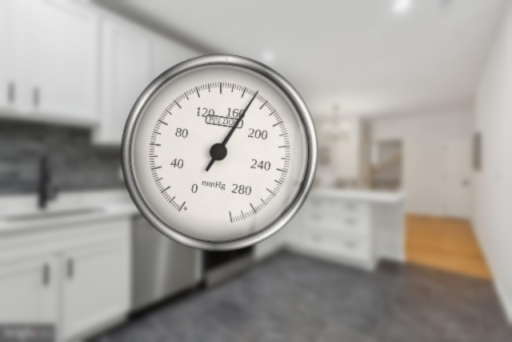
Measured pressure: 170 mmHg
